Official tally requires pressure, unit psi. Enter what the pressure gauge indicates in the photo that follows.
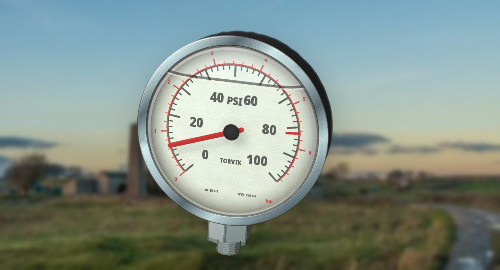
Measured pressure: 10 psi
